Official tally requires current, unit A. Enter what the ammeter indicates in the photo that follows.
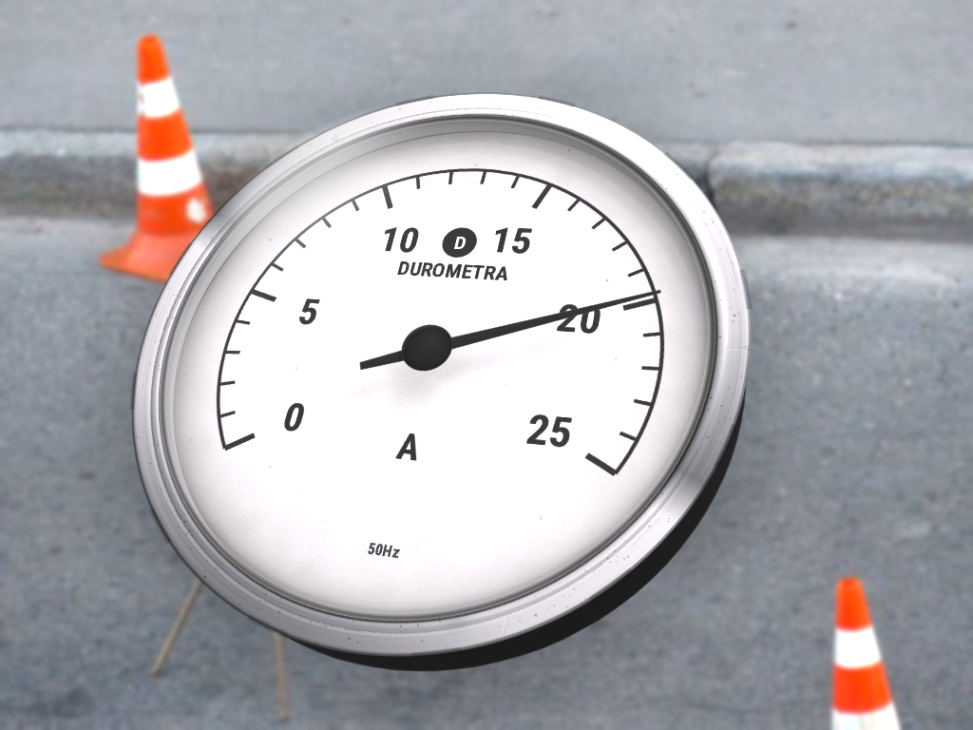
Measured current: 20 A
